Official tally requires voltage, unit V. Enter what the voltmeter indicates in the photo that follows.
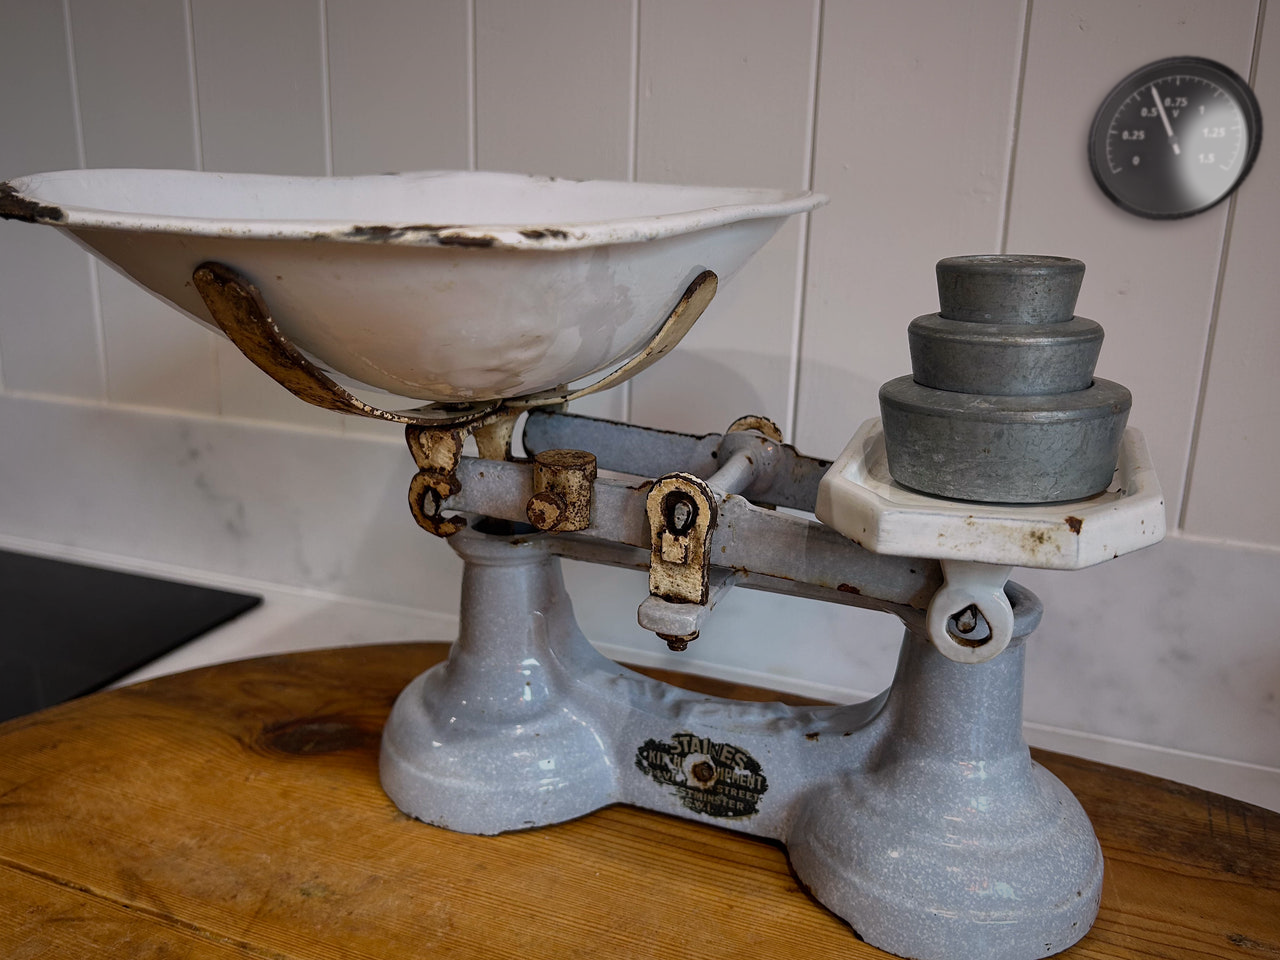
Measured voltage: 0.6 V
